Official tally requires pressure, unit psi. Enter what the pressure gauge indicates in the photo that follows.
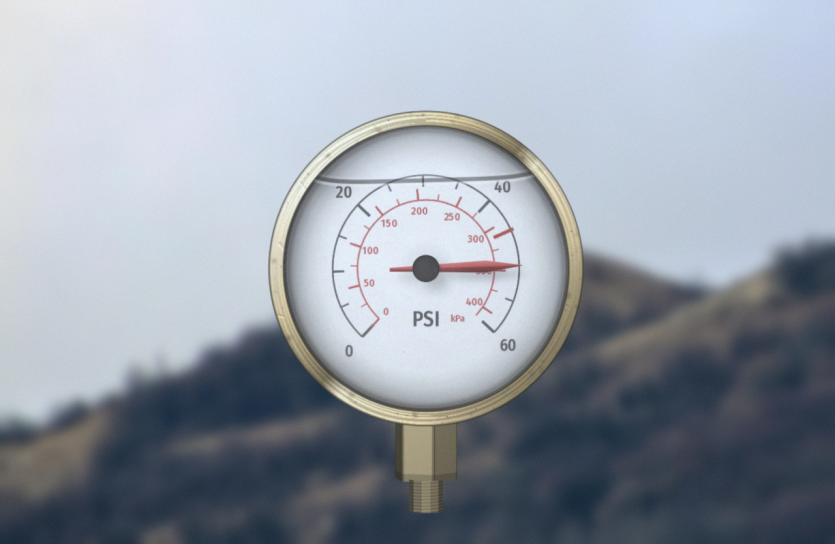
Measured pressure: 50 psi
